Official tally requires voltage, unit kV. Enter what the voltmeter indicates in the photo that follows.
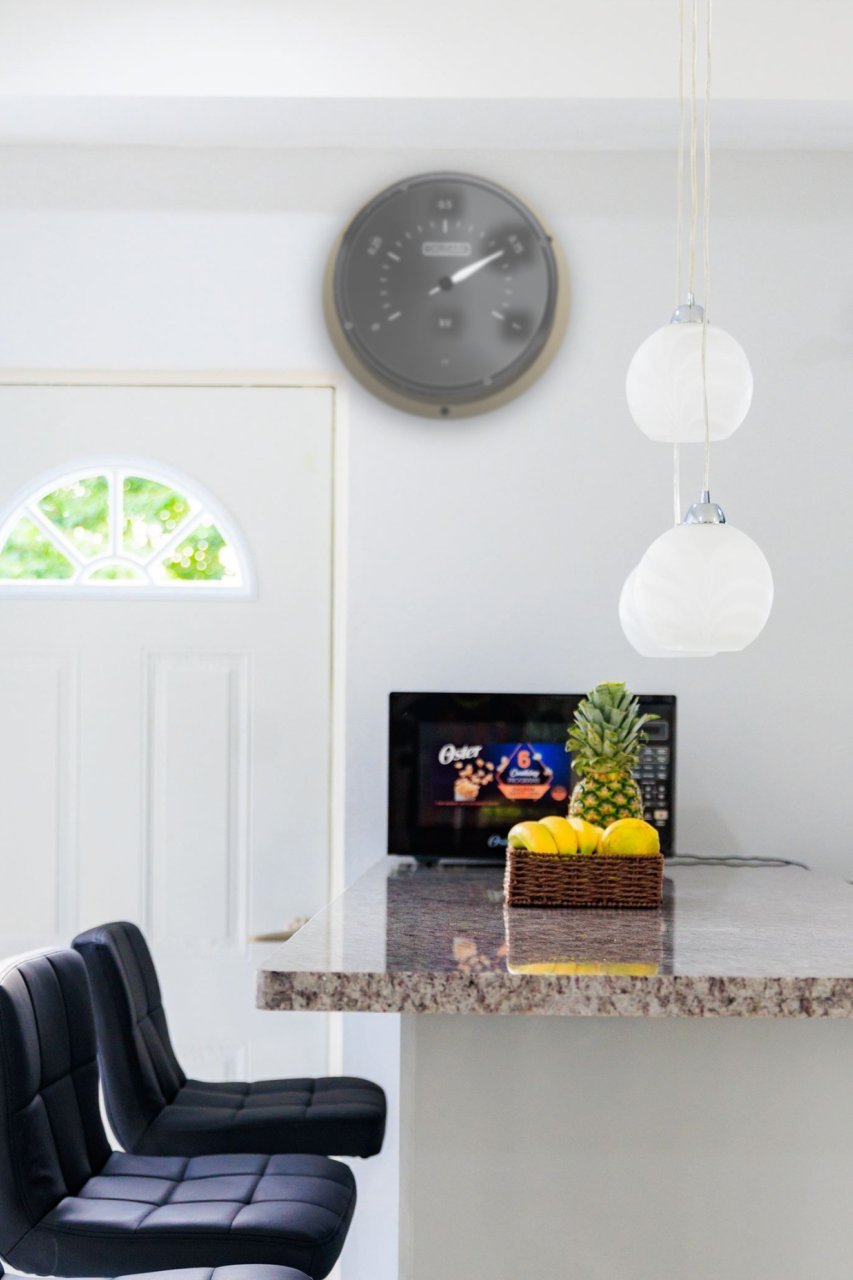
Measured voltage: 0.75 kV
